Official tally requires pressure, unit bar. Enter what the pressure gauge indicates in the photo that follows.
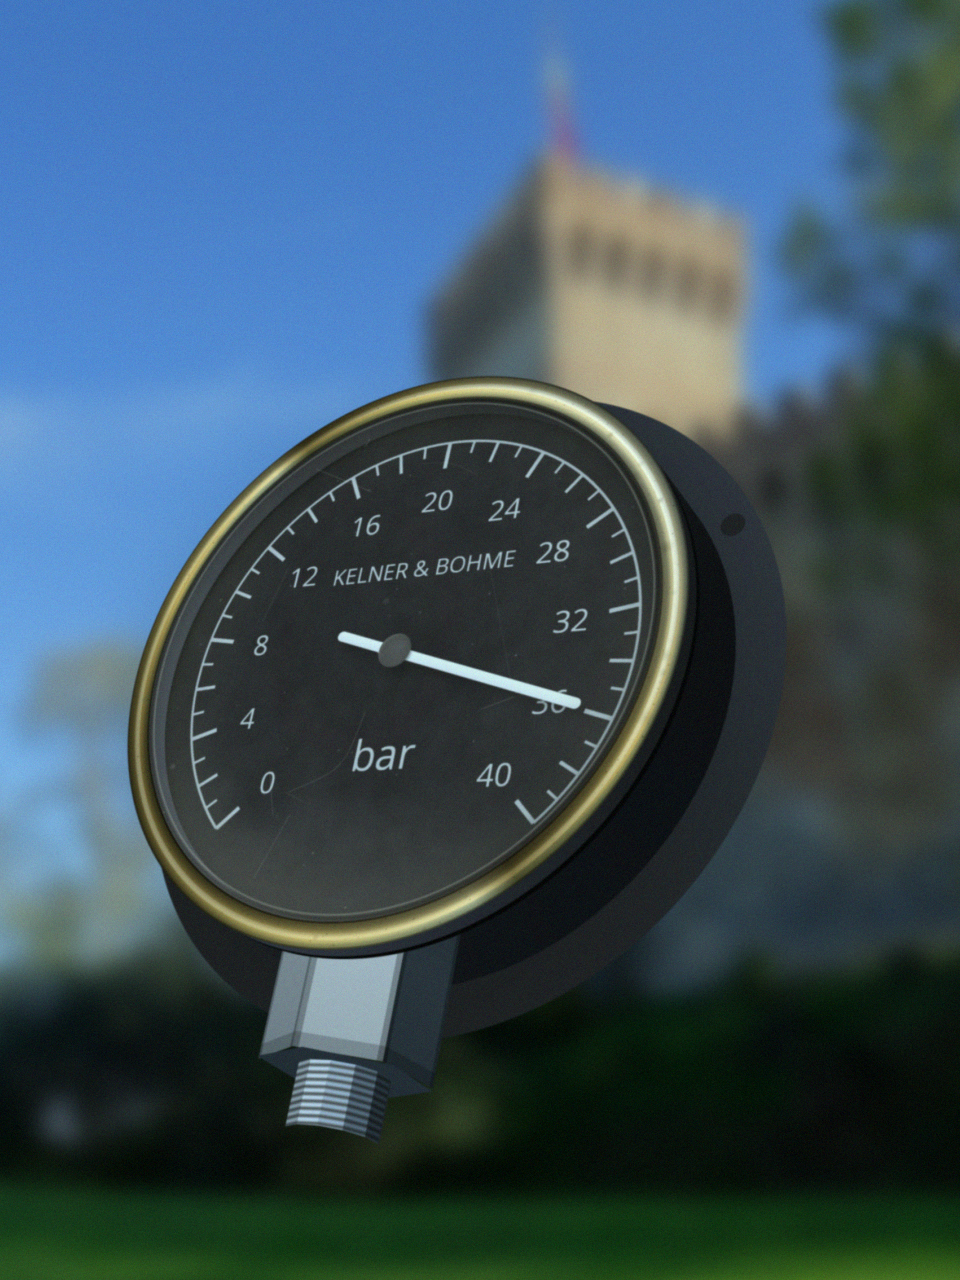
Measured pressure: 36 bar
